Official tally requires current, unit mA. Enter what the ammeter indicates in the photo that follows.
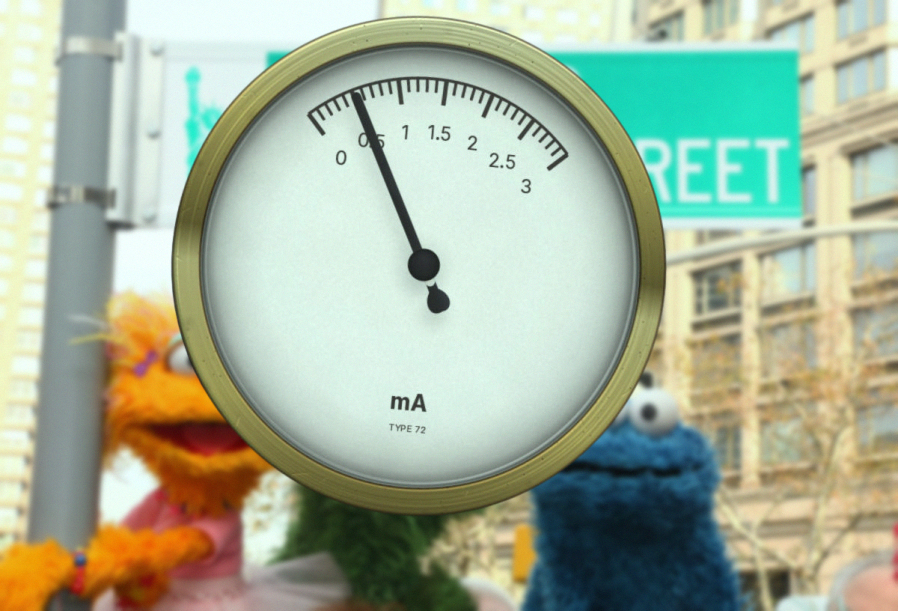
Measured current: 0.5 mA
